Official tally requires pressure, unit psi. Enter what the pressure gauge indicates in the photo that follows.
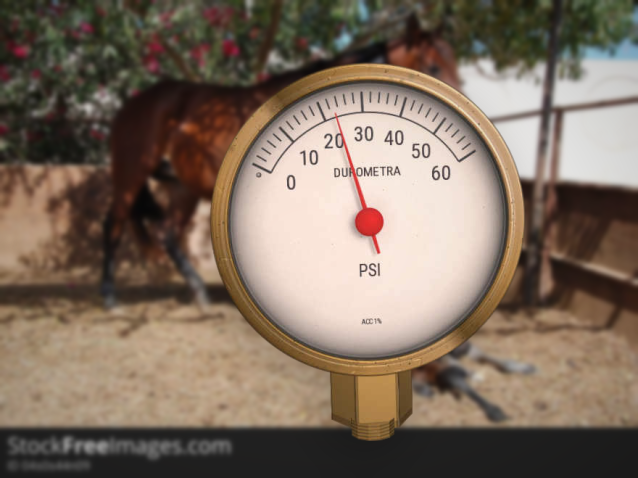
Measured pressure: 23 psi
